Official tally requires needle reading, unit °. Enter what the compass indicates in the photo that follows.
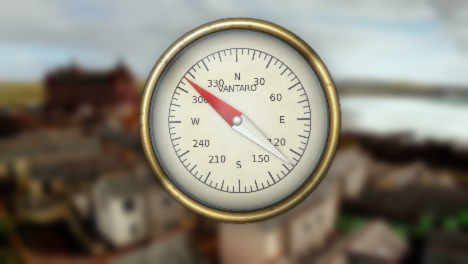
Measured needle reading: 310 °
